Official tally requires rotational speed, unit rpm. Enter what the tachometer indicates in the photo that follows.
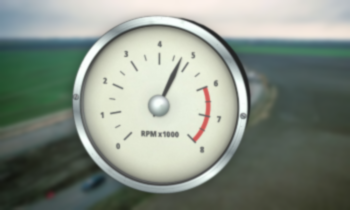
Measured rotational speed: 4750 rpm
